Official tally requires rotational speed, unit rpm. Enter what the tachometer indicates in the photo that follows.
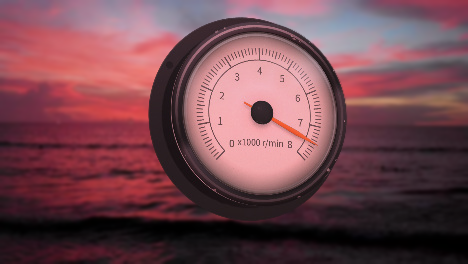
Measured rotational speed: 7500 rpm
